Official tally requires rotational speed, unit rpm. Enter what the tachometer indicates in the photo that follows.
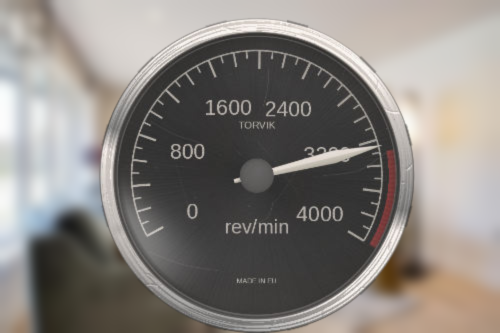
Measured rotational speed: 3250 rpm
